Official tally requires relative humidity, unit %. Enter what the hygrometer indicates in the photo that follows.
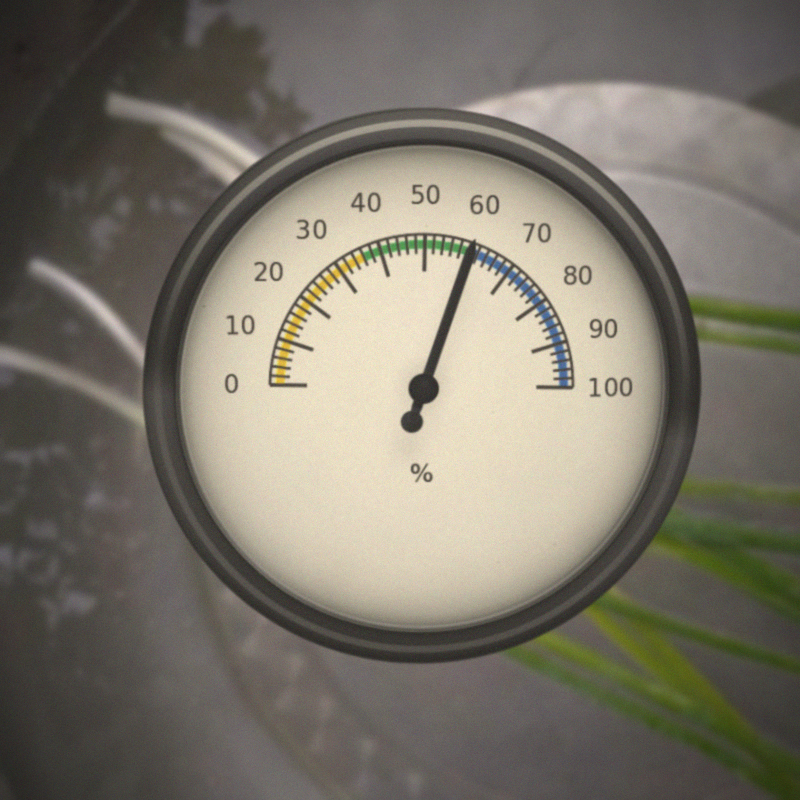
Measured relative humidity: 60 %
